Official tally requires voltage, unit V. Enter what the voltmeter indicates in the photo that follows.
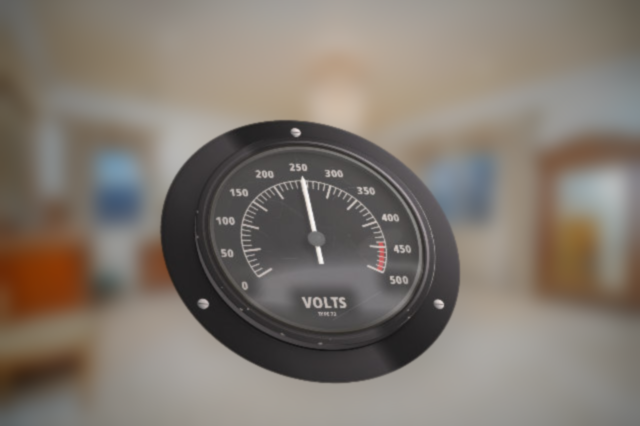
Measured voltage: 250 V
